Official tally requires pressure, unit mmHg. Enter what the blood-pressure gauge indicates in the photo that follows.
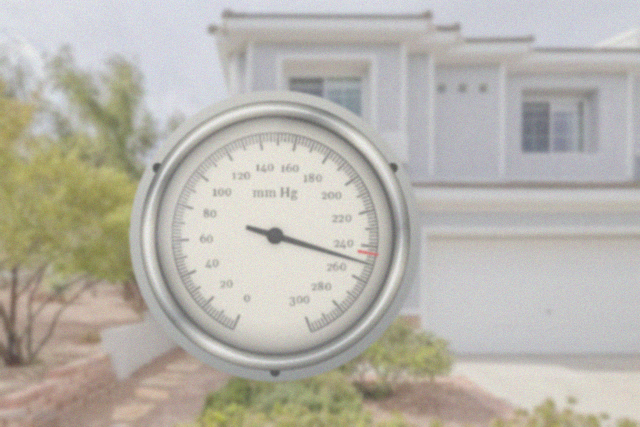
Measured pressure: 250 mmHg
